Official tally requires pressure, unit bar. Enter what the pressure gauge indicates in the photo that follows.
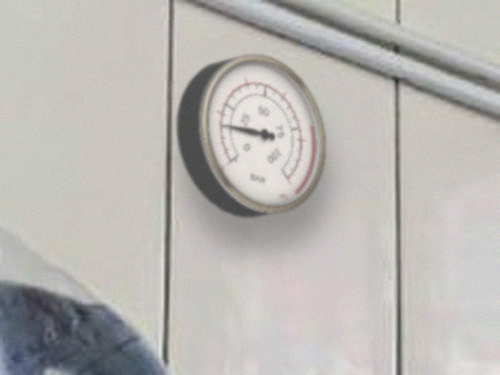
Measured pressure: 15 bar
